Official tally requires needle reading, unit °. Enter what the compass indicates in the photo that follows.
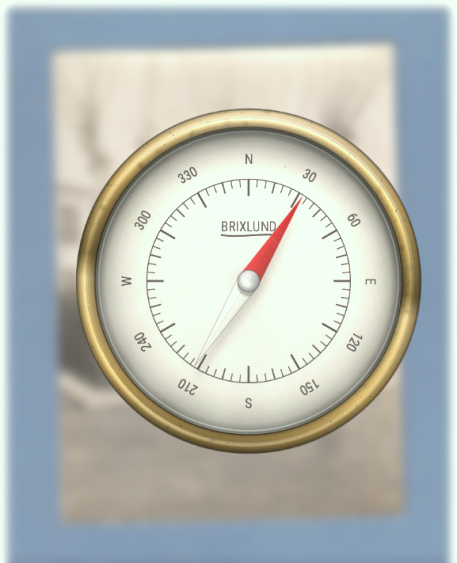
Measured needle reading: 32.5 °
